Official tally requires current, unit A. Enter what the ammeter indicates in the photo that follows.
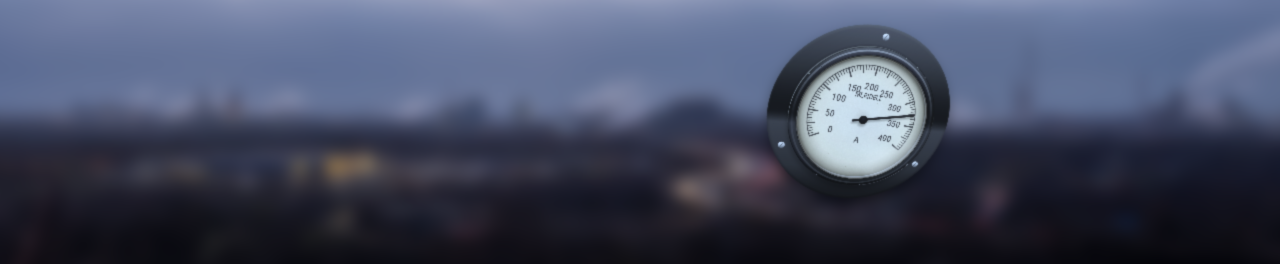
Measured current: 325 A
